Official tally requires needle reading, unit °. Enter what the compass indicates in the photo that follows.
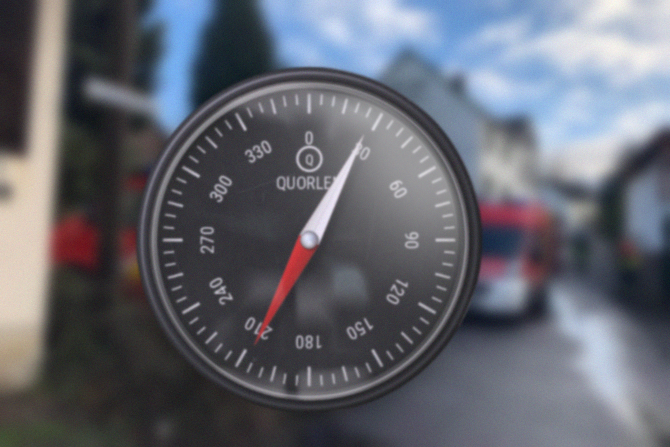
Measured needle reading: 207.5 °
